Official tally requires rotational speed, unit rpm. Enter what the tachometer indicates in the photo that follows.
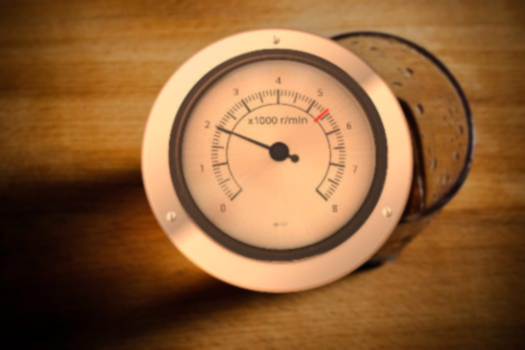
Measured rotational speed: 2000 rpm
